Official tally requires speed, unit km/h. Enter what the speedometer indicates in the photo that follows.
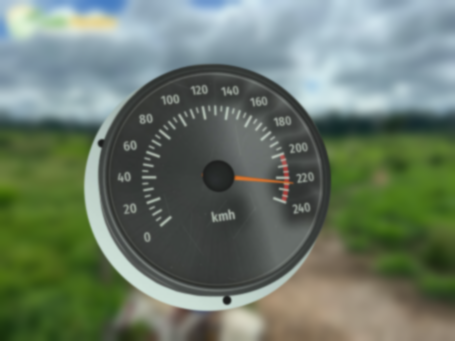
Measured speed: 225 km/h
